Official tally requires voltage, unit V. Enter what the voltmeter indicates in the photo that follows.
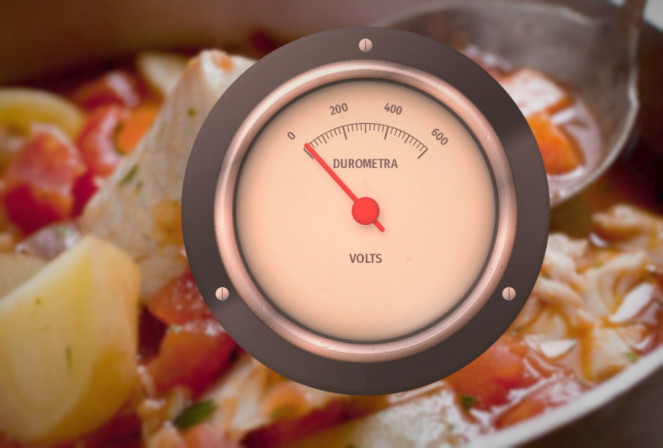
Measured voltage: 20 V
